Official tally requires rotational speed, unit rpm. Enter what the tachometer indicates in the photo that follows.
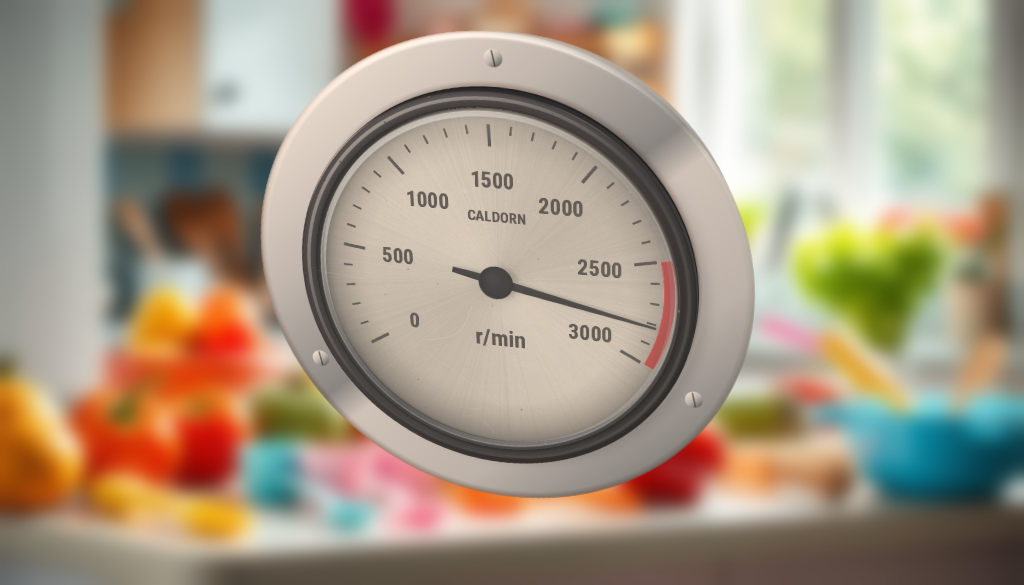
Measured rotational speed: 2800 rpm
